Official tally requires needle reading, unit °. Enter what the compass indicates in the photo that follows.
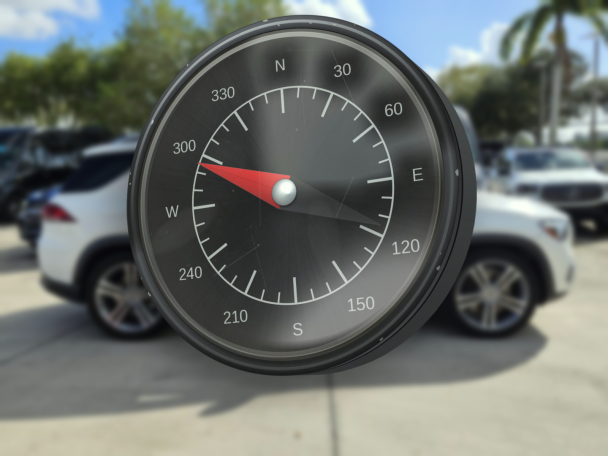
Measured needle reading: 295 °
